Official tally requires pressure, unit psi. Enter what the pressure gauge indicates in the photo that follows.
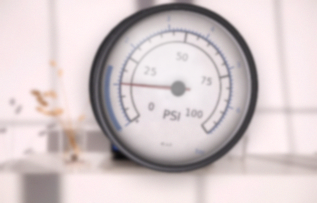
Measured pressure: 15 psi
